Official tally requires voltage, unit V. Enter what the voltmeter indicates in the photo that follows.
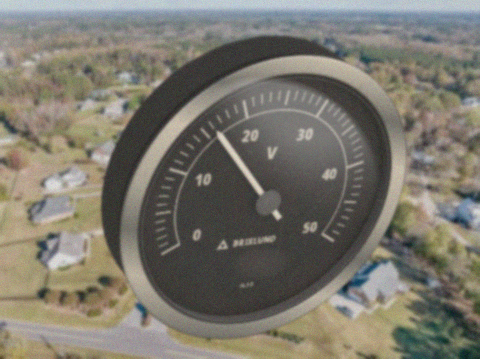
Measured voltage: 16 V
